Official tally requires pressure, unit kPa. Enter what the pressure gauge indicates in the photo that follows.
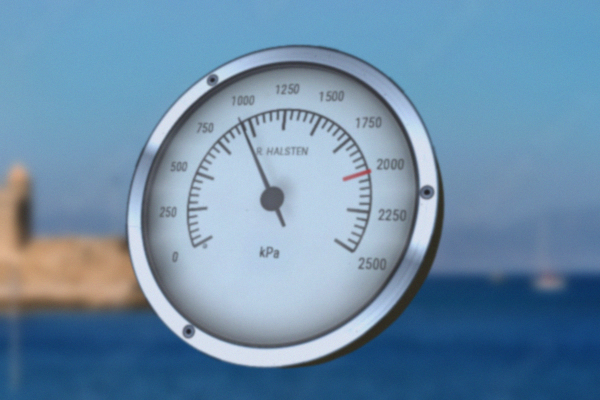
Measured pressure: 950 kPa
